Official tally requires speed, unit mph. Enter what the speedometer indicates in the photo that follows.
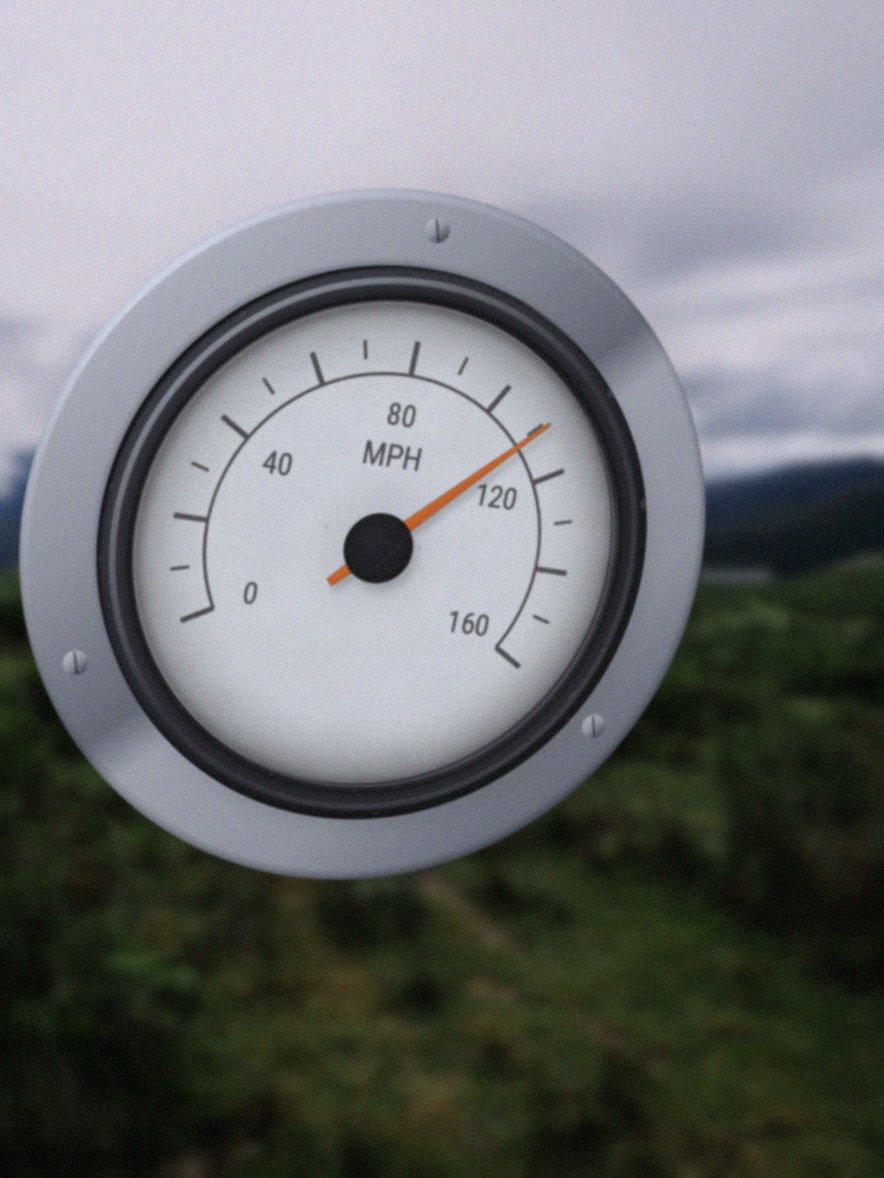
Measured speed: 110 mph
